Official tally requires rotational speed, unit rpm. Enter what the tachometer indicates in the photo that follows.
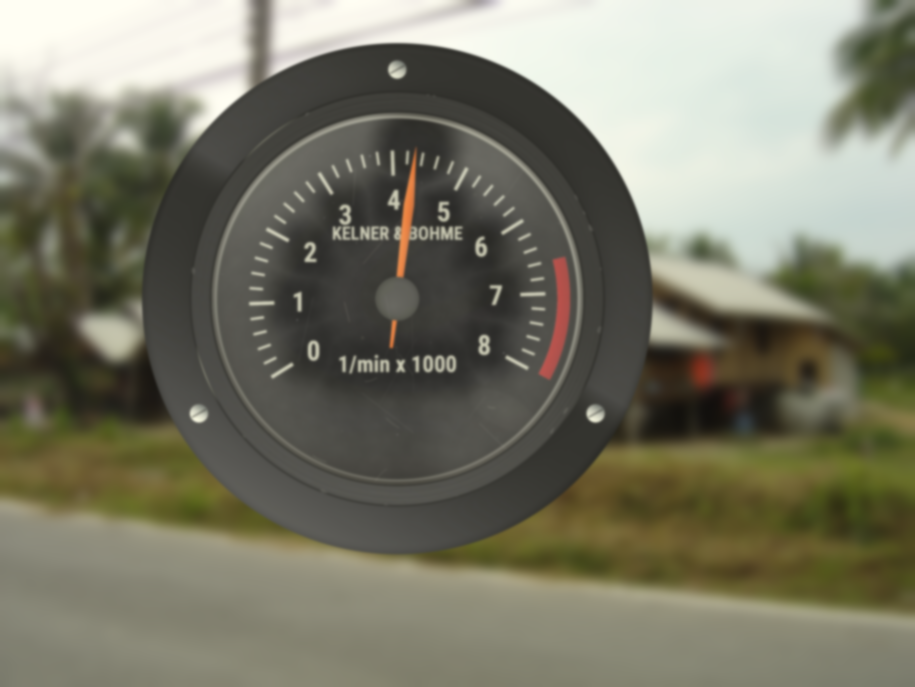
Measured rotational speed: 4300 rpm
